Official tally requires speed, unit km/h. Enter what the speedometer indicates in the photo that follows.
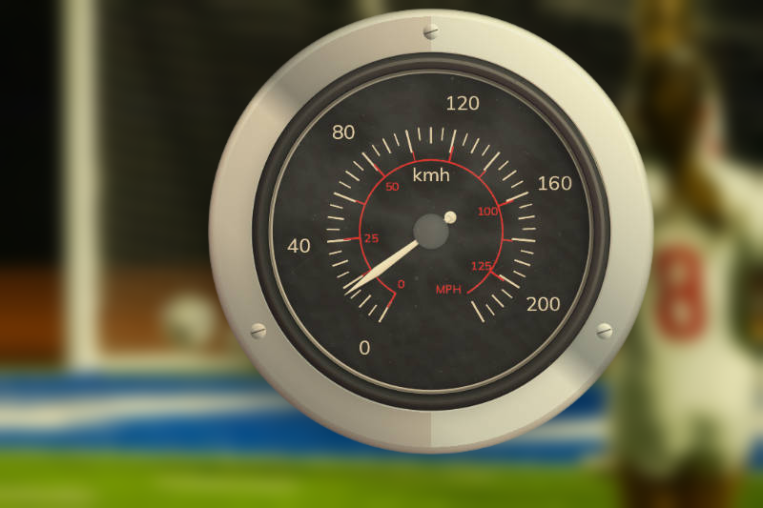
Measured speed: 17.5 km/h
